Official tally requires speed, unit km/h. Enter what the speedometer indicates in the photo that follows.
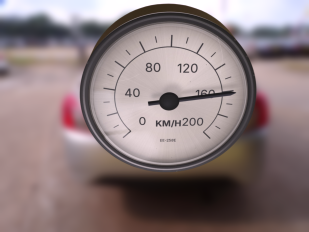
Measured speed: 160 km/h
